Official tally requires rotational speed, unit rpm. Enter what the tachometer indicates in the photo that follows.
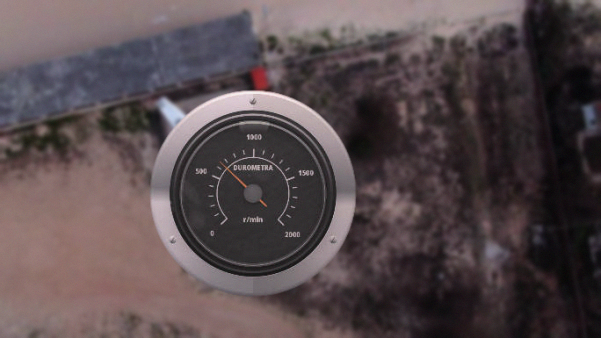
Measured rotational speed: 650 rpm
